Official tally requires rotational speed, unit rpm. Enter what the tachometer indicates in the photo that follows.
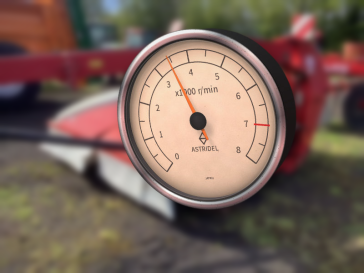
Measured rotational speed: 3500 rpm
